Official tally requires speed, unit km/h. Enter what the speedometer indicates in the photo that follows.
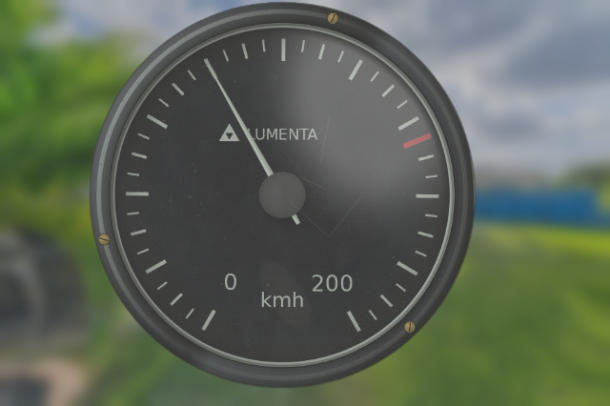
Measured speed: 80 km/h
